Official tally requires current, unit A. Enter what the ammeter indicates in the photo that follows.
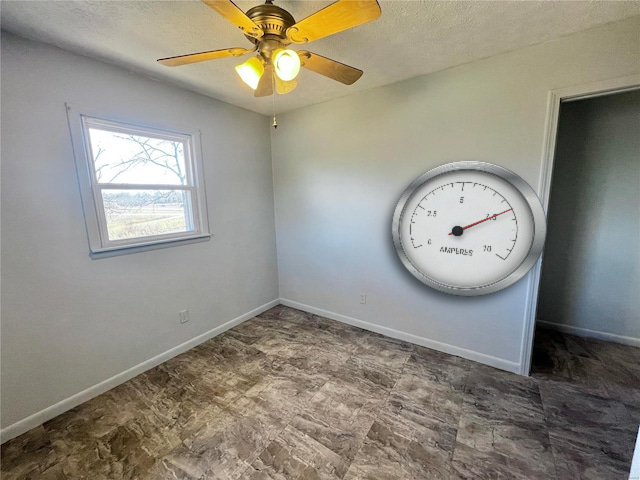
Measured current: 7.5 A
